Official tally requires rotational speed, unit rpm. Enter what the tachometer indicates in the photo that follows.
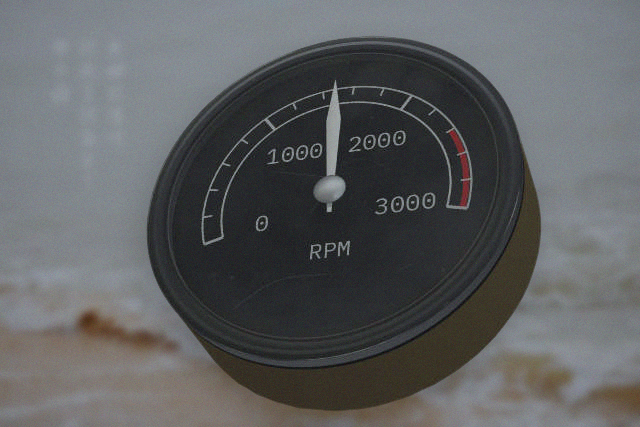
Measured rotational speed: 1500 rpm
